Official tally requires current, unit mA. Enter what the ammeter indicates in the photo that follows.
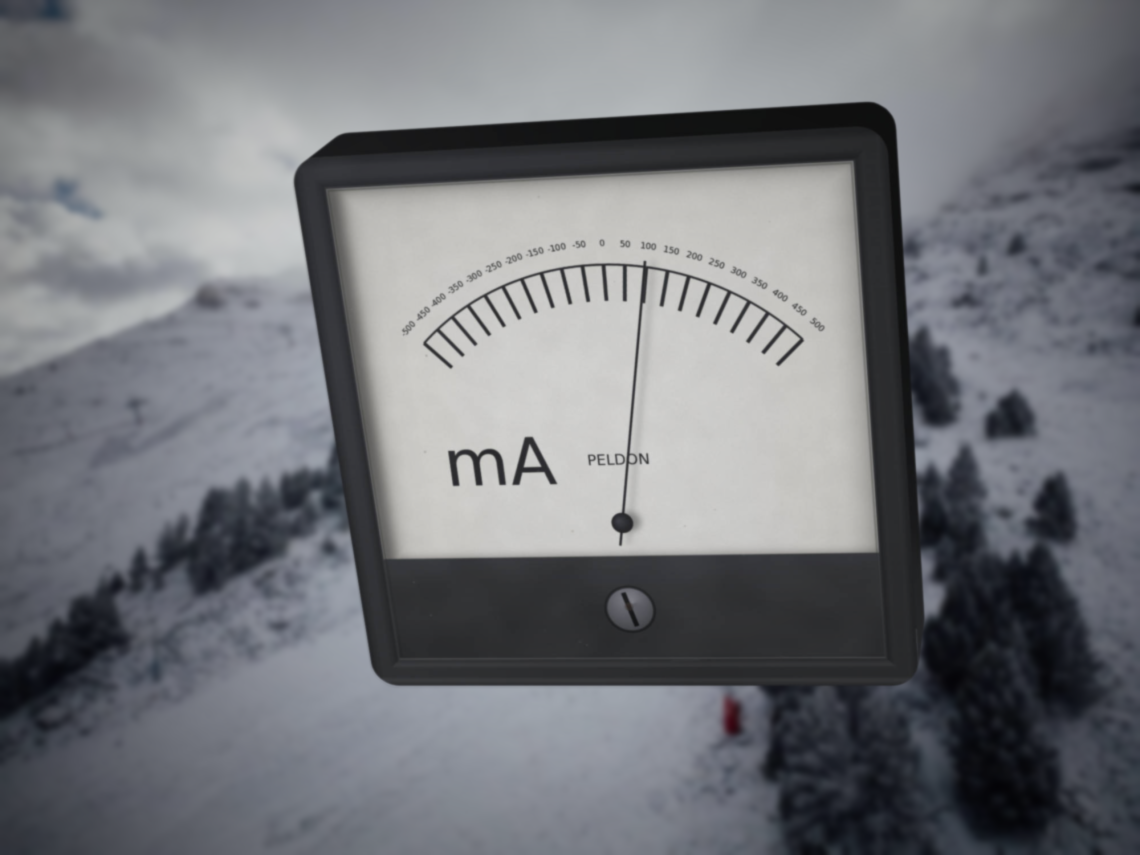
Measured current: 100 mA
